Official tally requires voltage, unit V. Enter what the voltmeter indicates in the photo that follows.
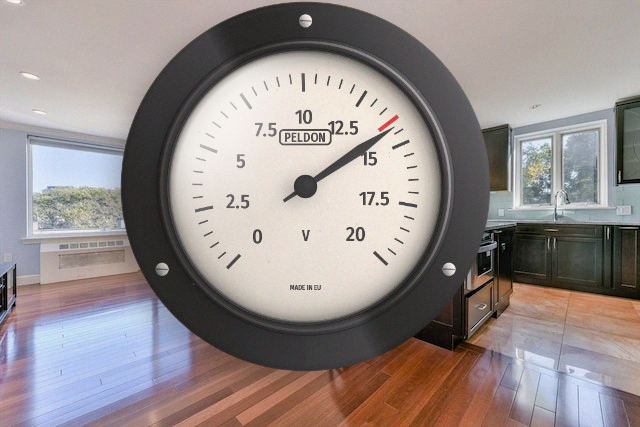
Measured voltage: 14.25 V
